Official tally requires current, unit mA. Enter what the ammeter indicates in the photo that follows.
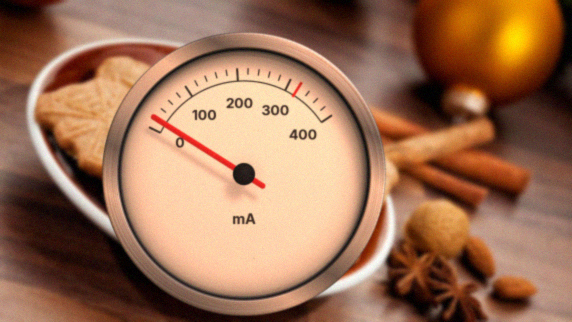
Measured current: 20 mA
